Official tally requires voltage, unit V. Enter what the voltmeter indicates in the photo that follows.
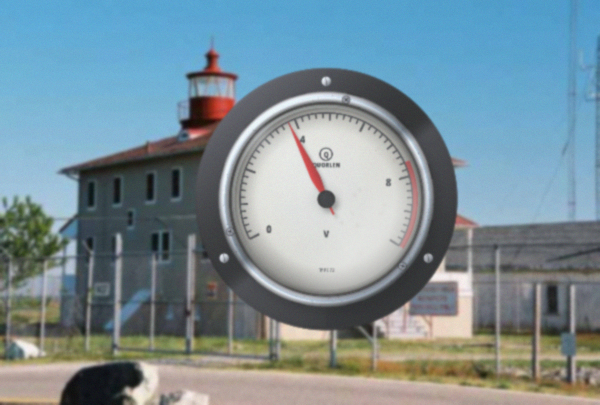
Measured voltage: 3.8 V
